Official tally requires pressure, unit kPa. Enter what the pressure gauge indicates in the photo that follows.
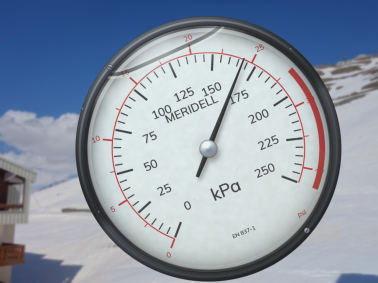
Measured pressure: 167.5 kPa
